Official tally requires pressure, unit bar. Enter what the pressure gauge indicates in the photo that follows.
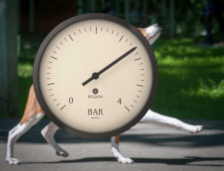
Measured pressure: 2.8 bar
